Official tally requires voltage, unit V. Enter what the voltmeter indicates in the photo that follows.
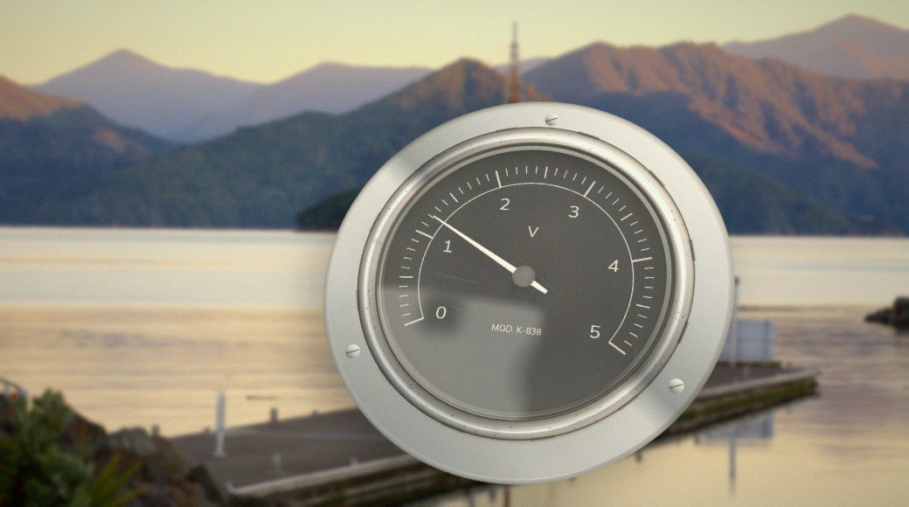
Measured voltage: 1.2 V
